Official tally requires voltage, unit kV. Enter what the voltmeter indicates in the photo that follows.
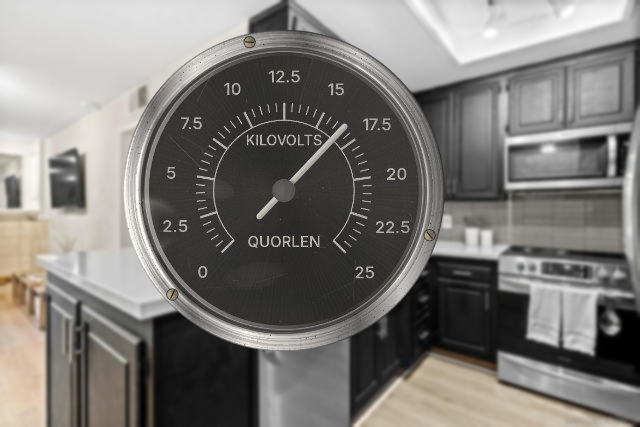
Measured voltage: 16.5 kV
